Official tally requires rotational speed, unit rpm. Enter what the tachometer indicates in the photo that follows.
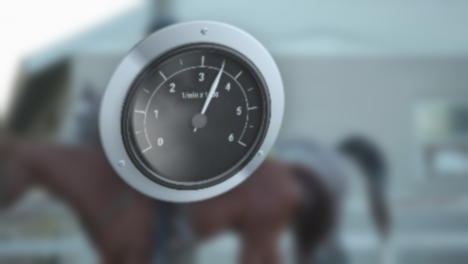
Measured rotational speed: 3500 rpm
